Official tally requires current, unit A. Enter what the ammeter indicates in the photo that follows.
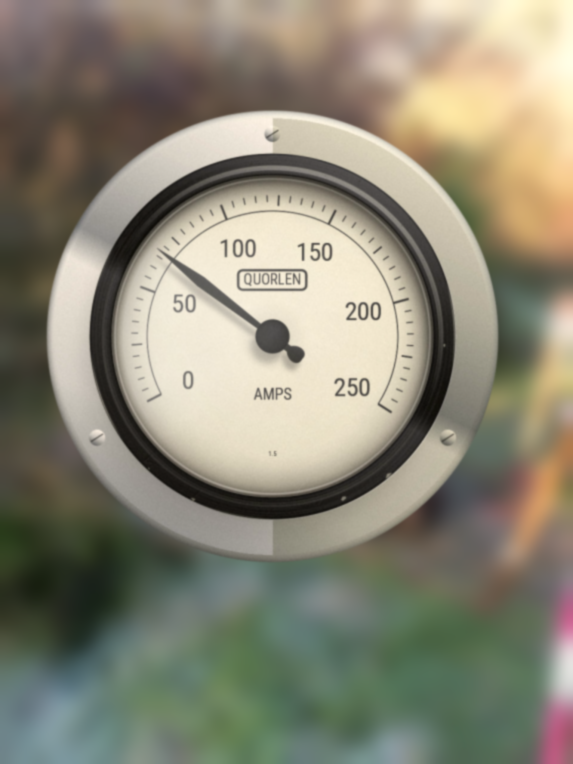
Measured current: 67.5 A
